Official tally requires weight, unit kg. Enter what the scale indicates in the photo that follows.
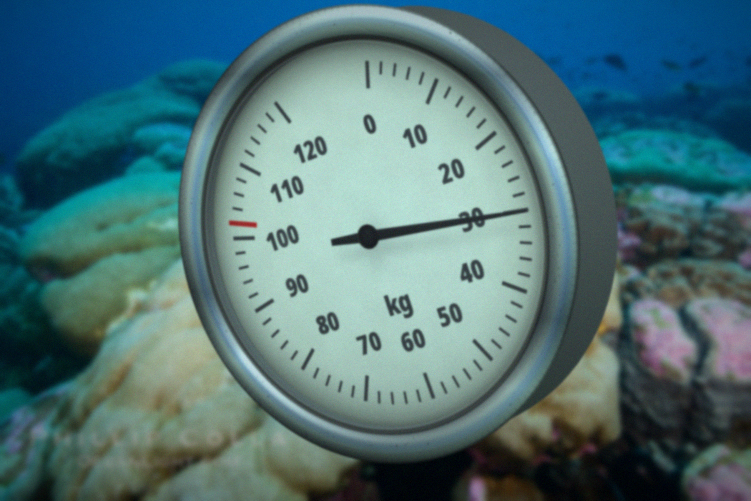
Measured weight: 30 kg
